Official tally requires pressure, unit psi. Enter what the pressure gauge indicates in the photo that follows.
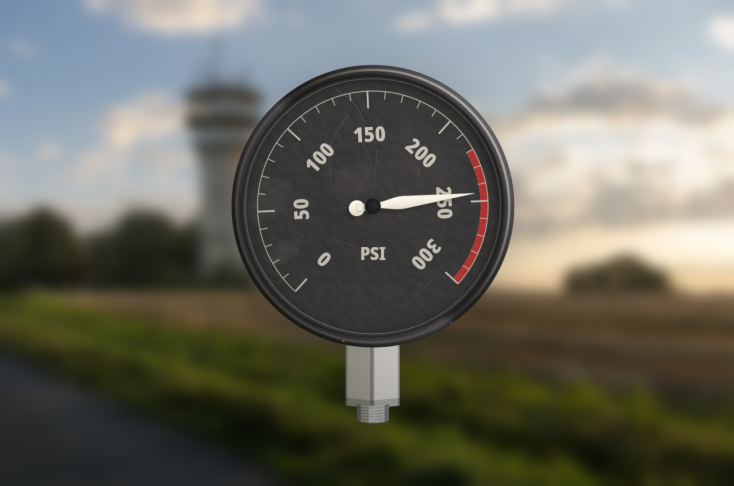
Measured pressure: 245 psi
